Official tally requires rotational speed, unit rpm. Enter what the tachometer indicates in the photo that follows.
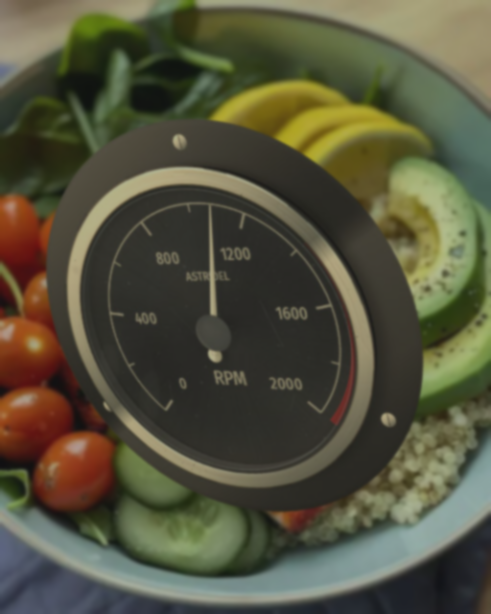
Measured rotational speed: 1100 rpm
